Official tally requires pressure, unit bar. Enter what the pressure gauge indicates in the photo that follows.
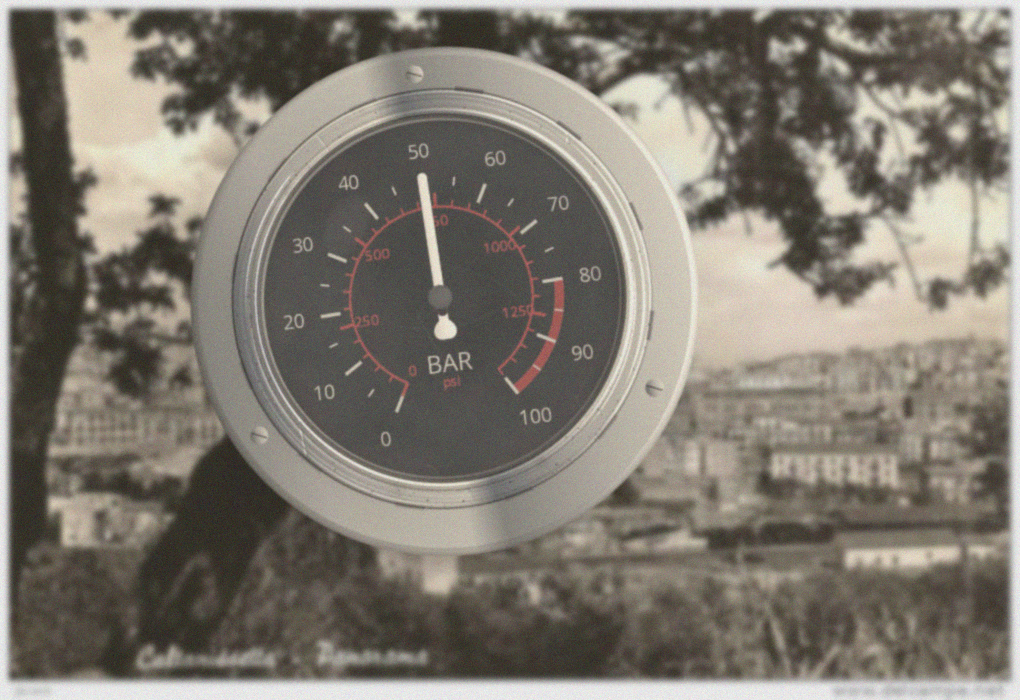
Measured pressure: 50 bar
